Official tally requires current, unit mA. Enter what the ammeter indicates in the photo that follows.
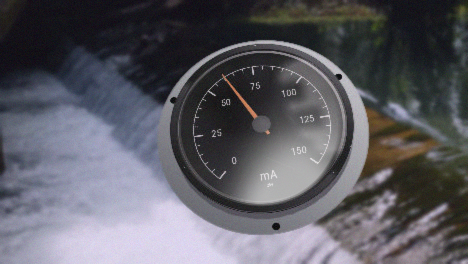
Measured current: 60 mA
